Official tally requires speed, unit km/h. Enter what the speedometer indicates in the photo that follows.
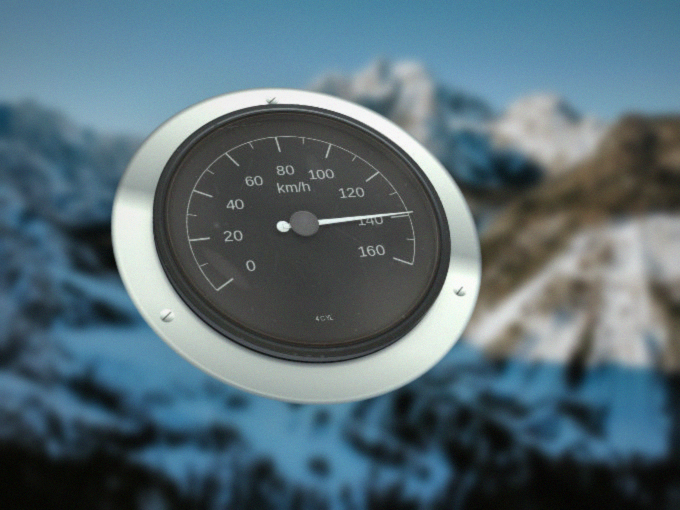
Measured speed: 140 km/h
